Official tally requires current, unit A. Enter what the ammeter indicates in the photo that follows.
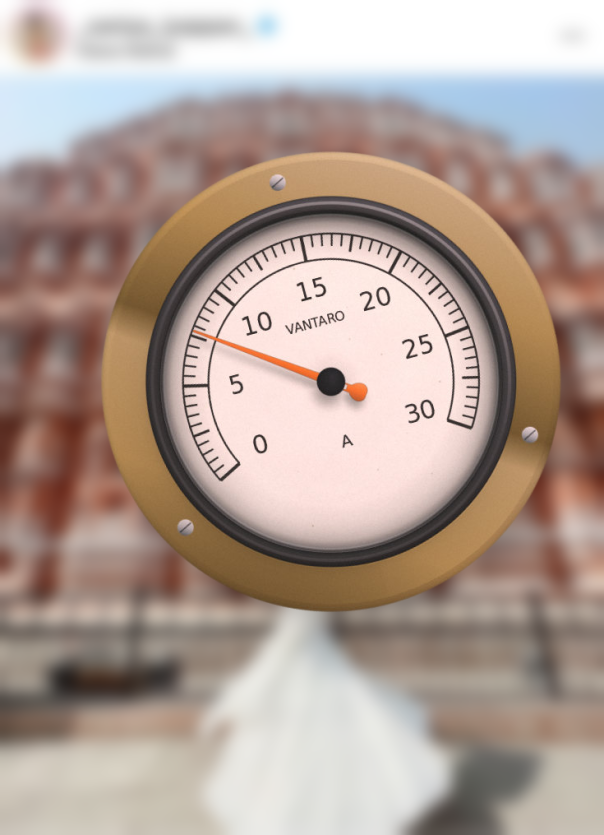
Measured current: 7.75 A
